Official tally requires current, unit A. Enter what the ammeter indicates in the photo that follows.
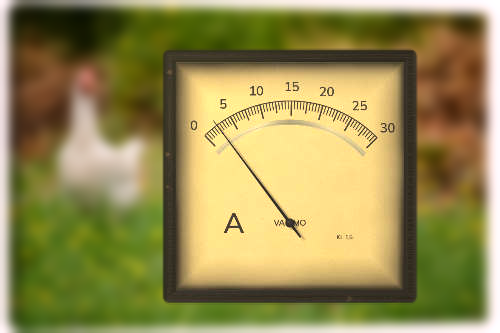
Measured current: 2.5 A
